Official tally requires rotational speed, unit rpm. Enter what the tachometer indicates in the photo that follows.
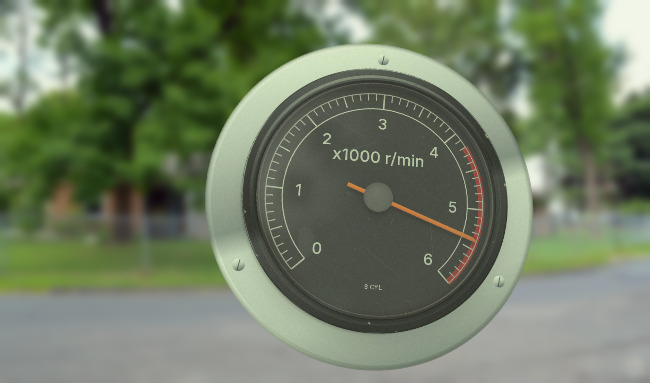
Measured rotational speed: 5400 rpm
